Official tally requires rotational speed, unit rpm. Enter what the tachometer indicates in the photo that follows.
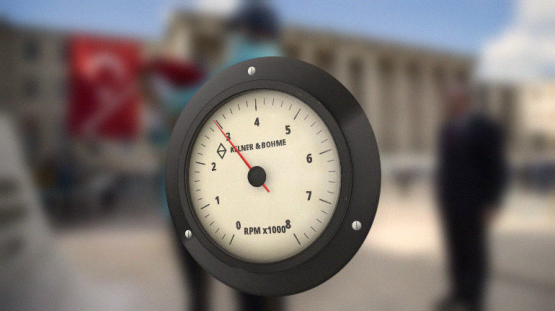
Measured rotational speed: 3000 rpm
